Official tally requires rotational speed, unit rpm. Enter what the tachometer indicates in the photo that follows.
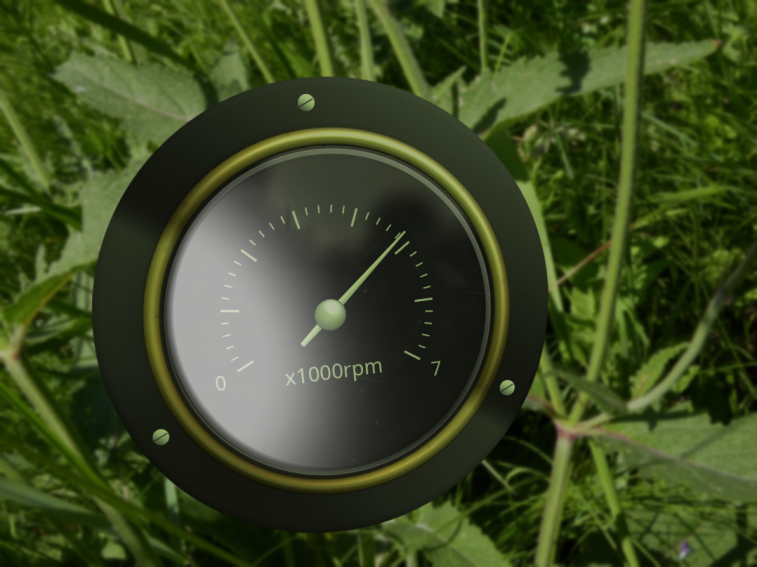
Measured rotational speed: 4800 rpm
